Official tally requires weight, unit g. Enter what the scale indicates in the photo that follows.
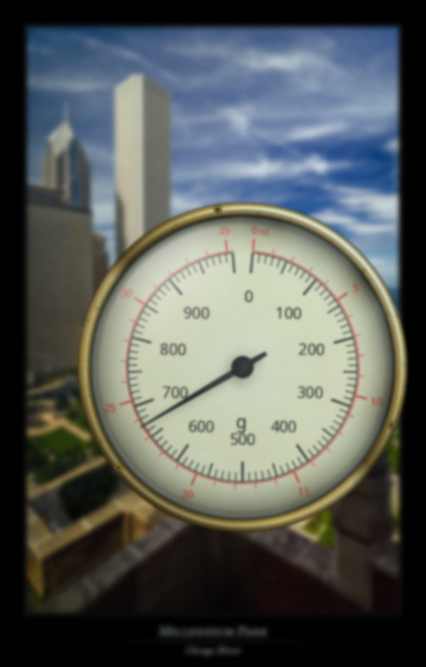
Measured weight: 670 g
